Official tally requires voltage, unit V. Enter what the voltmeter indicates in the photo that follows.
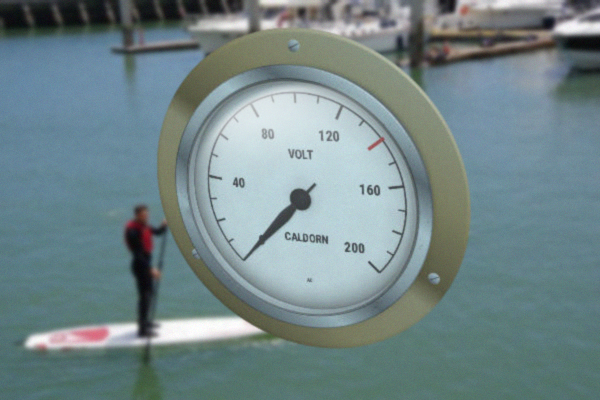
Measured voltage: 0 V
